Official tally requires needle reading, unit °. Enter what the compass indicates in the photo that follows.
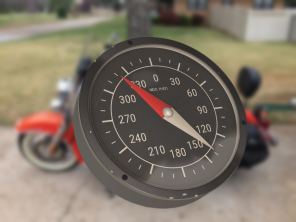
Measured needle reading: 320 °
